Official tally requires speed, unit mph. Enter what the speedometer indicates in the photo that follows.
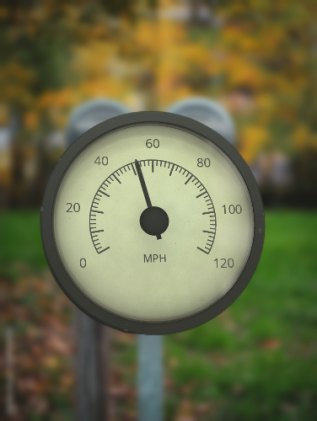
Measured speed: 52 mph
